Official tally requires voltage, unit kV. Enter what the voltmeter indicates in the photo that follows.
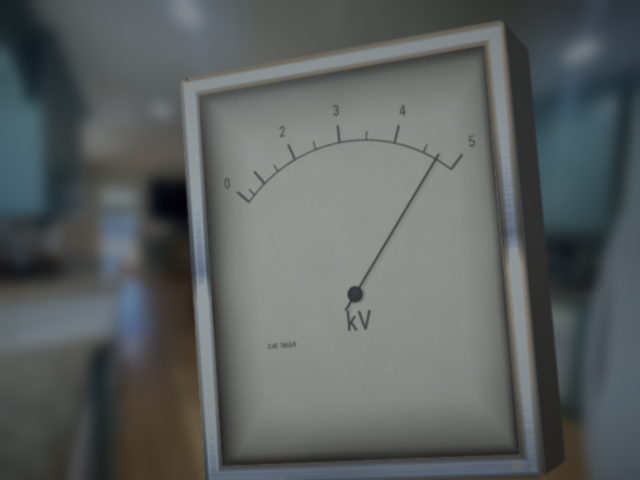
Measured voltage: 4.75 kV
